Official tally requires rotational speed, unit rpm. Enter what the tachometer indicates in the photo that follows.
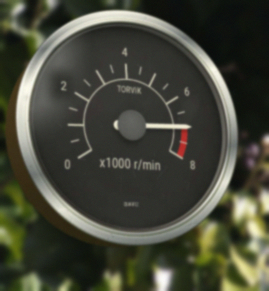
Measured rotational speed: 7000 rpm
